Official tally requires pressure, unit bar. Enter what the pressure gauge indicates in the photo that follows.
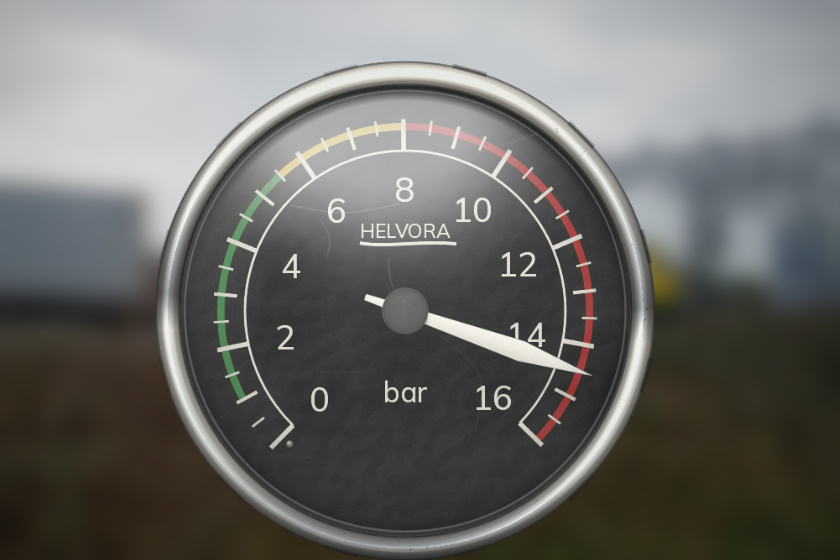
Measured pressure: 14.5 bar
